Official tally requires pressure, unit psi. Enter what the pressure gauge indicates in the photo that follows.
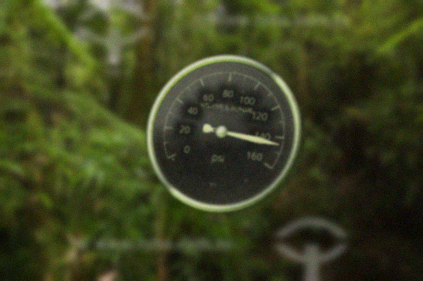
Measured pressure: 145 psi
